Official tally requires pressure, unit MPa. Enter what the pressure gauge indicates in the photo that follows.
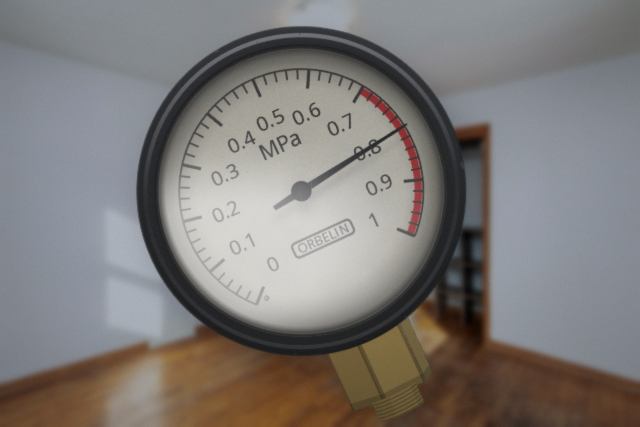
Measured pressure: 0.8 MPa
